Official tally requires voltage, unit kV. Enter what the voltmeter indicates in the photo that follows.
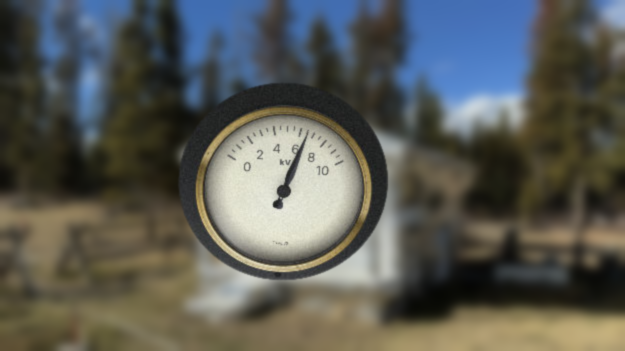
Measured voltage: 6.5 kV
